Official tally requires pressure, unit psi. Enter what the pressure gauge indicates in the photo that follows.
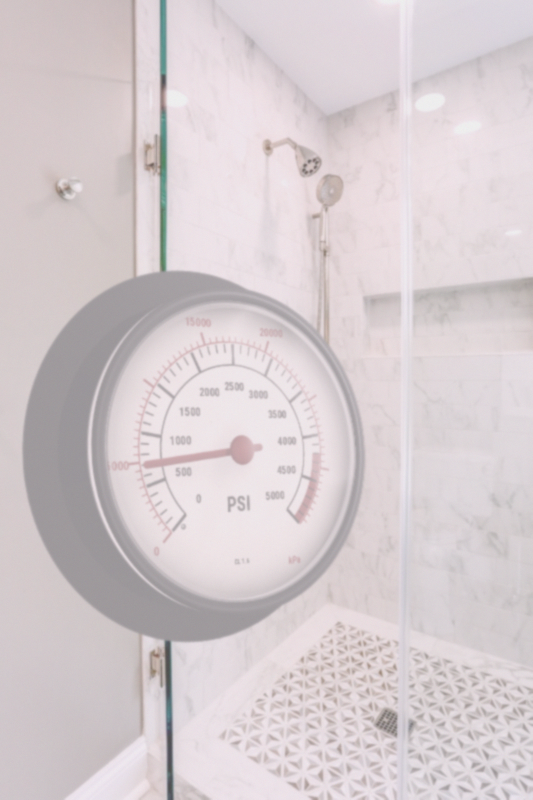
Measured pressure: 700 psi
